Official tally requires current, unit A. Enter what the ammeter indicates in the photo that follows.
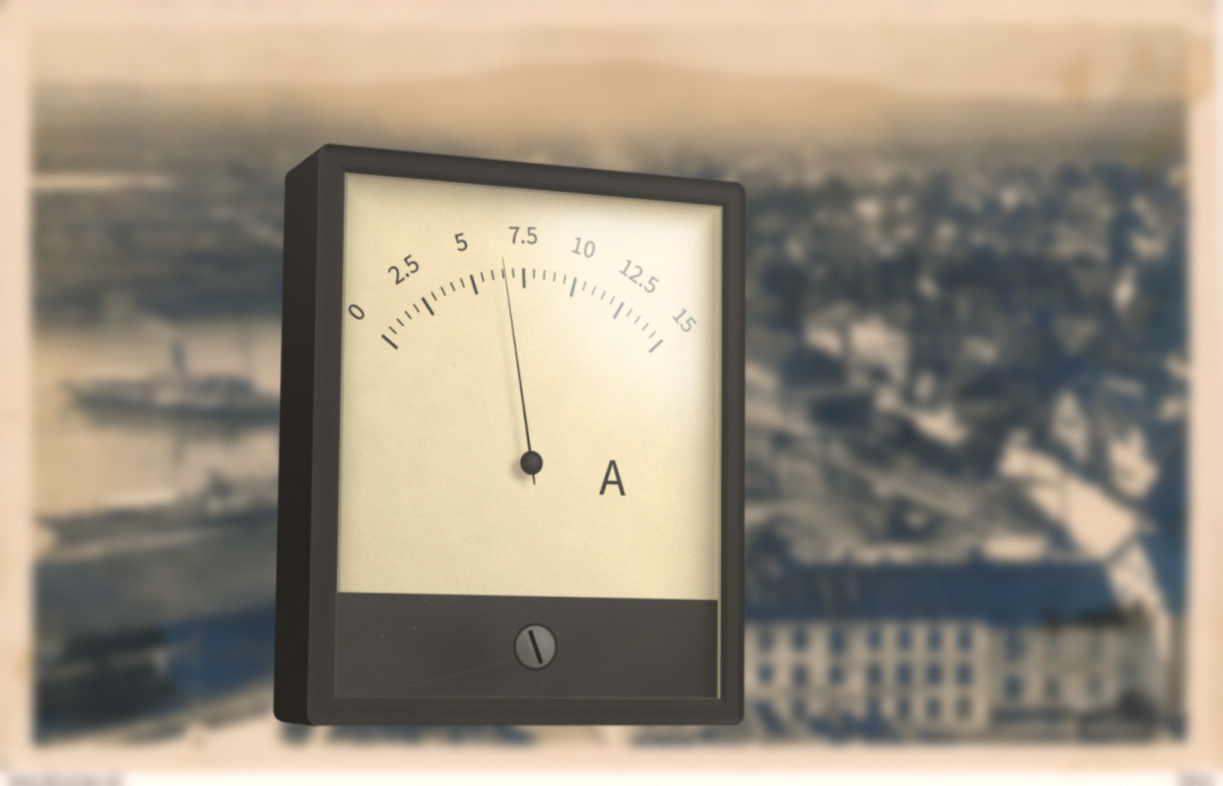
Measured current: 6.5 A
